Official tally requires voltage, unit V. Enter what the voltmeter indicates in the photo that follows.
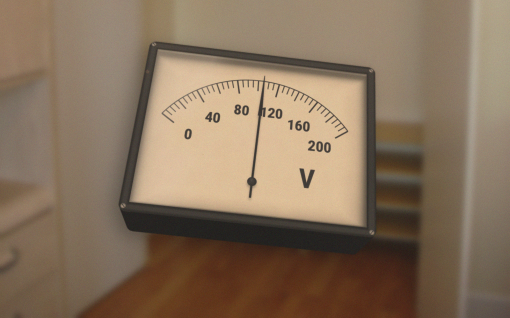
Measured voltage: 105 V
